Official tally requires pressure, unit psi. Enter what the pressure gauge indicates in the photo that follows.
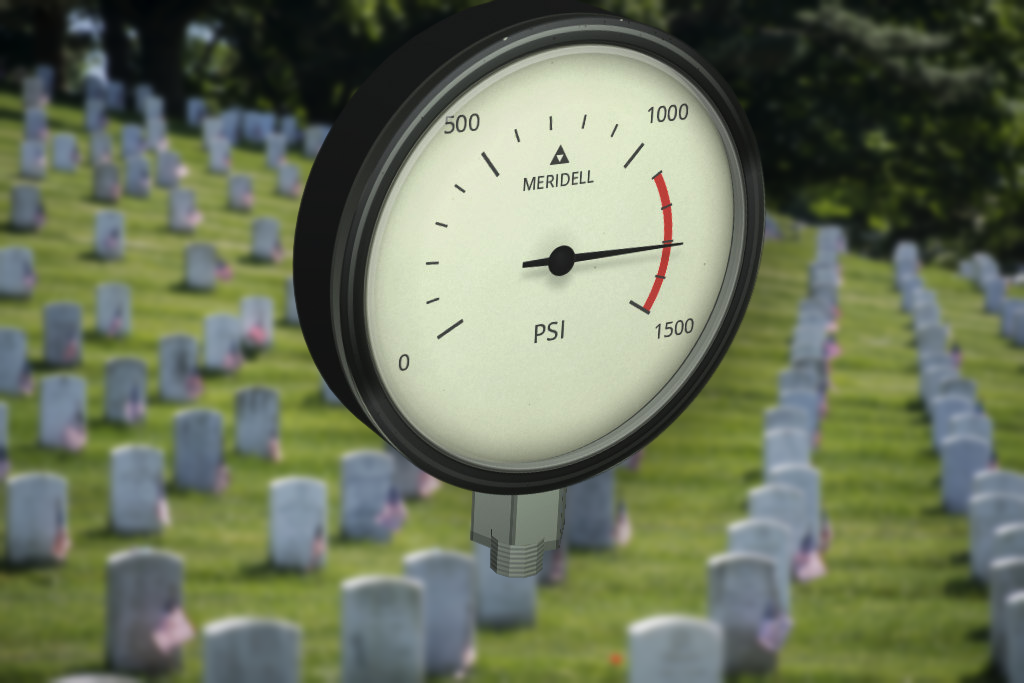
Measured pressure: 1300 psi
